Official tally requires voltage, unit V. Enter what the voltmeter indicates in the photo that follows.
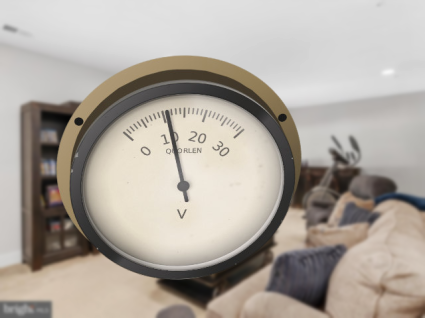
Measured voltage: 11 V
